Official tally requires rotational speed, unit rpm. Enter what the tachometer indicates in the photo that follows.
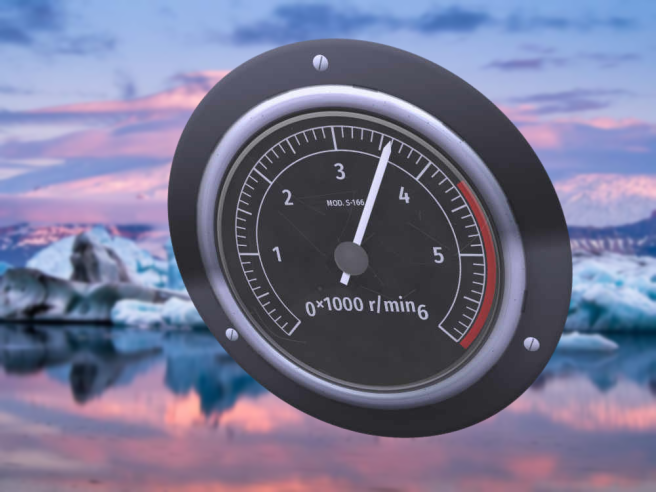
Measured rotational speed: 3600 rpm
